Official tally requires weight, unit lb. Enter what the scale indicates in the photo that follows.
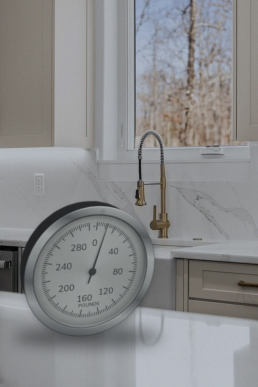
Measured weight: 10 lb
